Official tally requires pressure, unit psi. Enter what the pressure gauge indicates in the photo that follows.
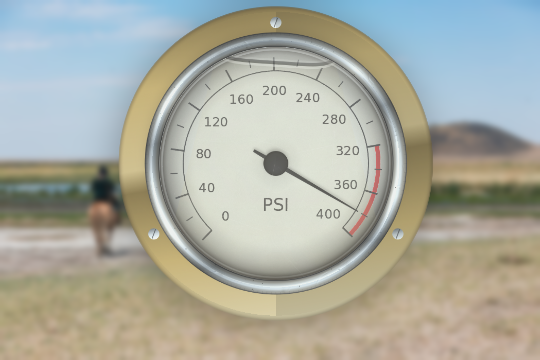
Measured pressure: 380 psi
